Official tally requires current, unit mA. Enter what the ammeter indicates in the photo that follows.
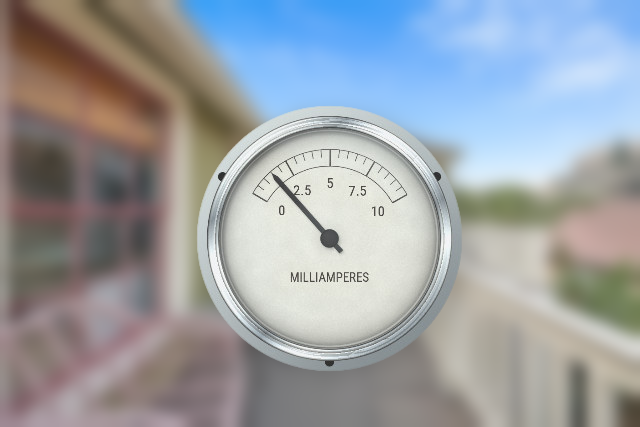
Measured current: 1.5 mA
